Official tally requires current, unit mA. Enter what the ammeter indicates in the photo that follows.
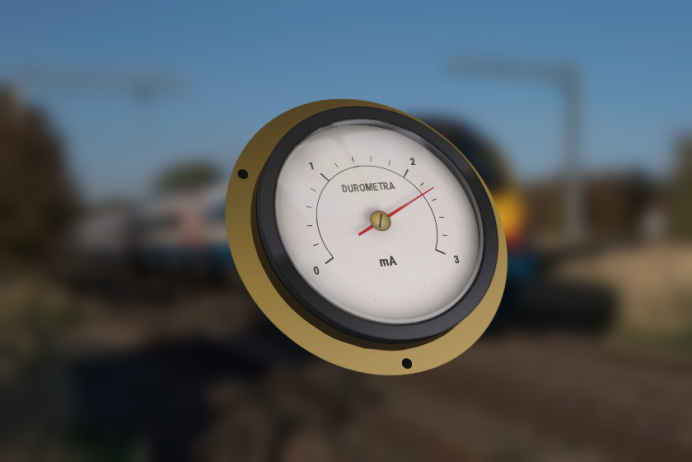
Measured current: 2.3 mA
